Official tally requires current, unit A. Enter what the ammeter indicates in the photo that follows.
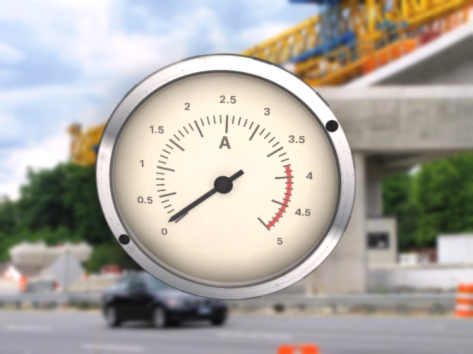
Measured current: 0.1 A
